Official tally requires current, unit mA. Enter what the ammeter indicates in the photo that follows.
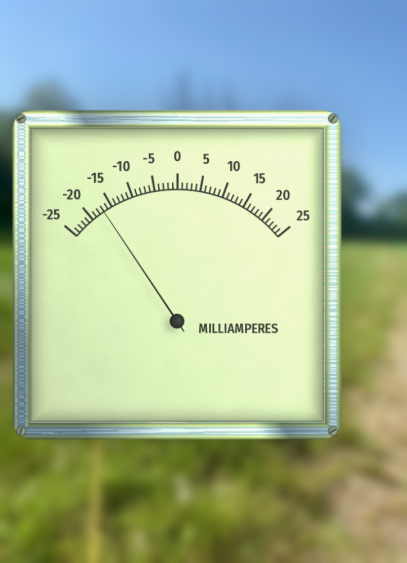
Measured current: -17 mA
